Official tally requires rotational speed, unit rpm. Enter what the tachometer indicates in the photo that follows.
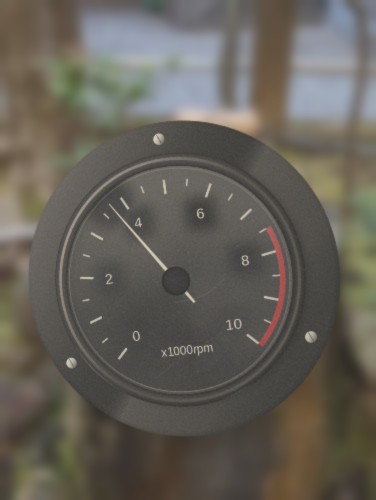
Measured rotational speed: 3750 rpm
